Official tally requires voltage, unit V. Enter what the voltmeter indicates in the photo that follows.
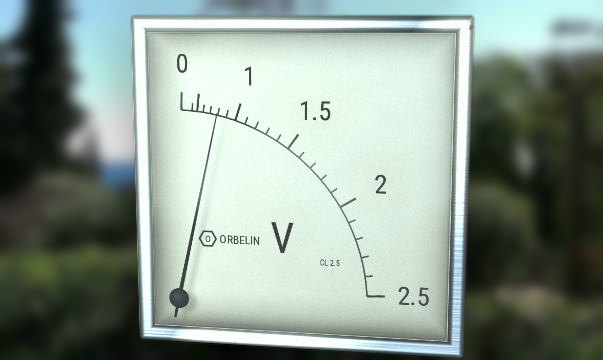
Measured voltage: 0.8 V
